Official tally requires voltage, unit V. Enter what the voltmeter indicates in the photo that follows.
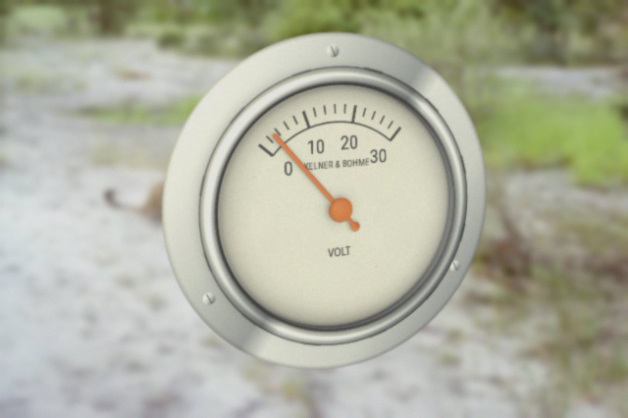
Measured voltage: 3 V
